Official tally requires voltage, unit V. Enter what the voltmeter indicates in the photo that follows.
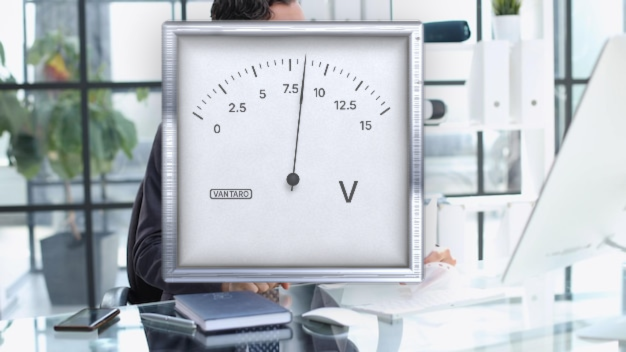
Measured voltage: 8.5 V
